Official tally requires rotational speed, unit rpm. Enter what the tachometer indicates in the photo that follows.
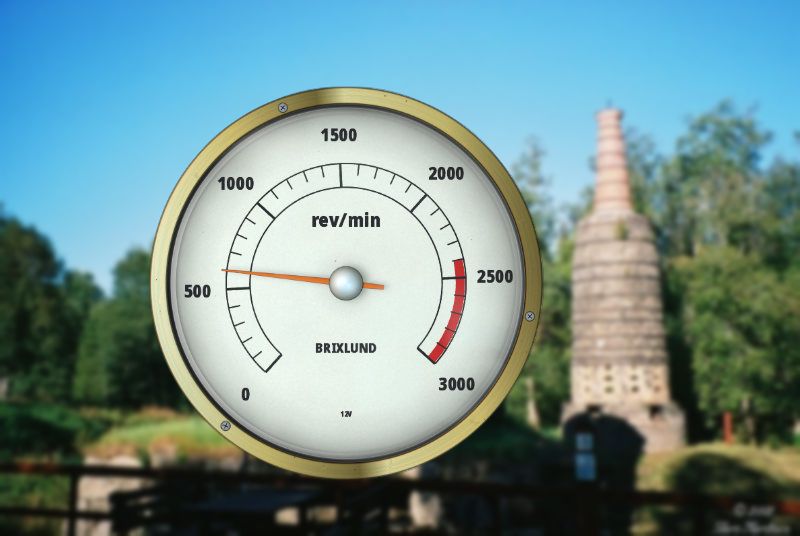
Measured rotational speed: 600 rpm
